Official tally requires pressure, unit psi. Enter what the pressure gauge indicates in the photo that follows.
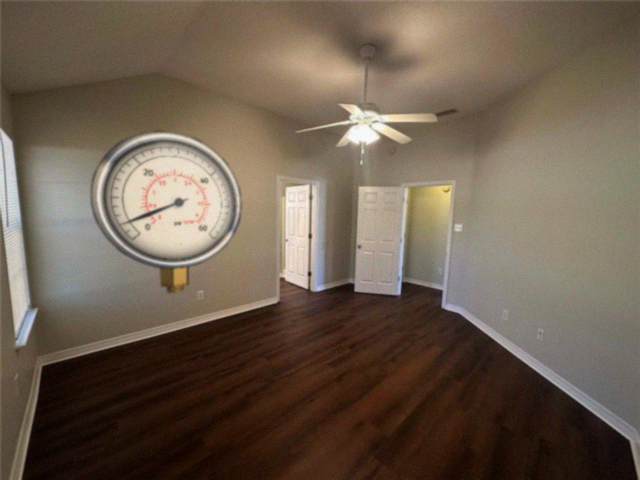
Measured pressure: 4 psi
